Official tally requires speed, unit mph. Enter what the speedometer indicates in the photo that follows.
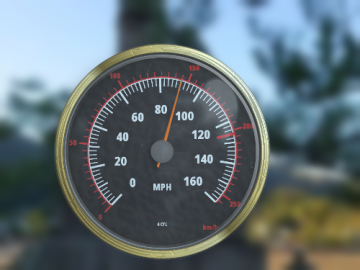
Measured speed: 90 mph
